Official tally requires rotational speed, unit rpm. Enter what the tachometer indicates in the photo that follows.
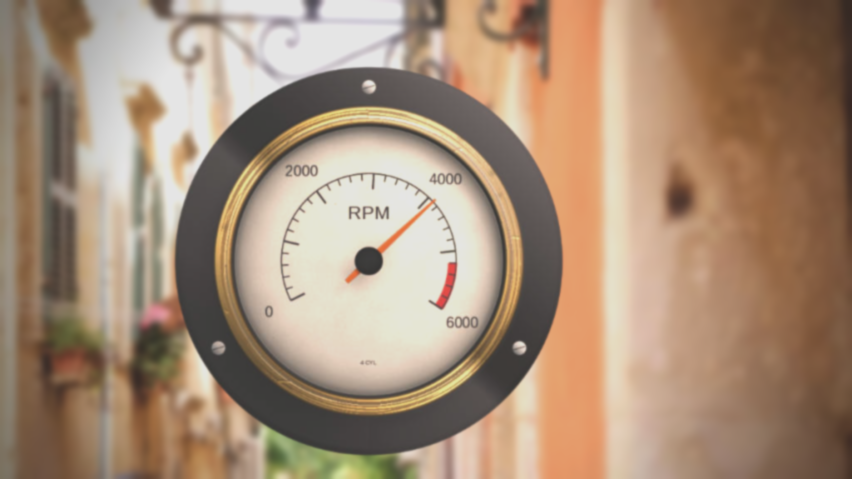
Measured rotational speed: 4100 rpm
